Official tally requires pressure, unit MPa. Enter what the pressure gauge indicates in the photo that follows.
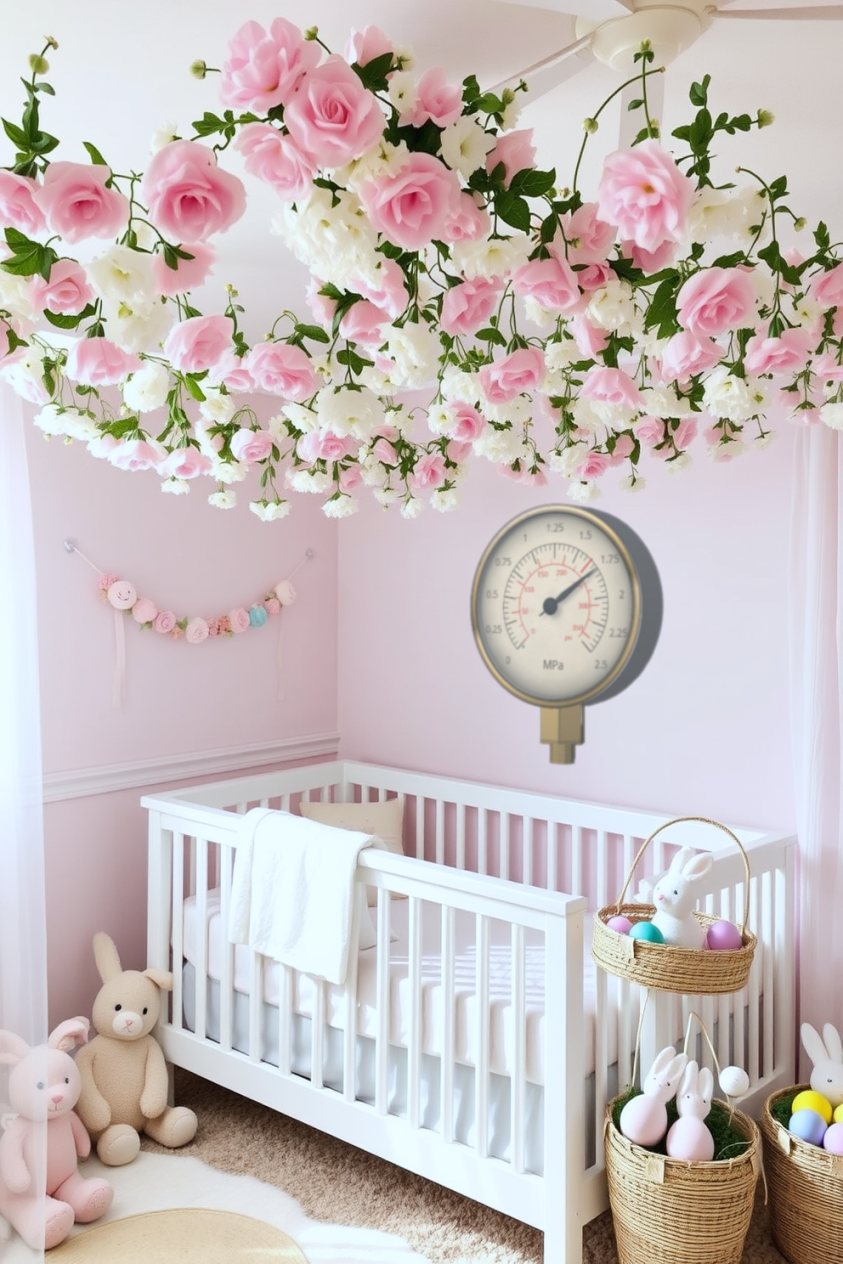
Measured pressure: 1.75 MPa
